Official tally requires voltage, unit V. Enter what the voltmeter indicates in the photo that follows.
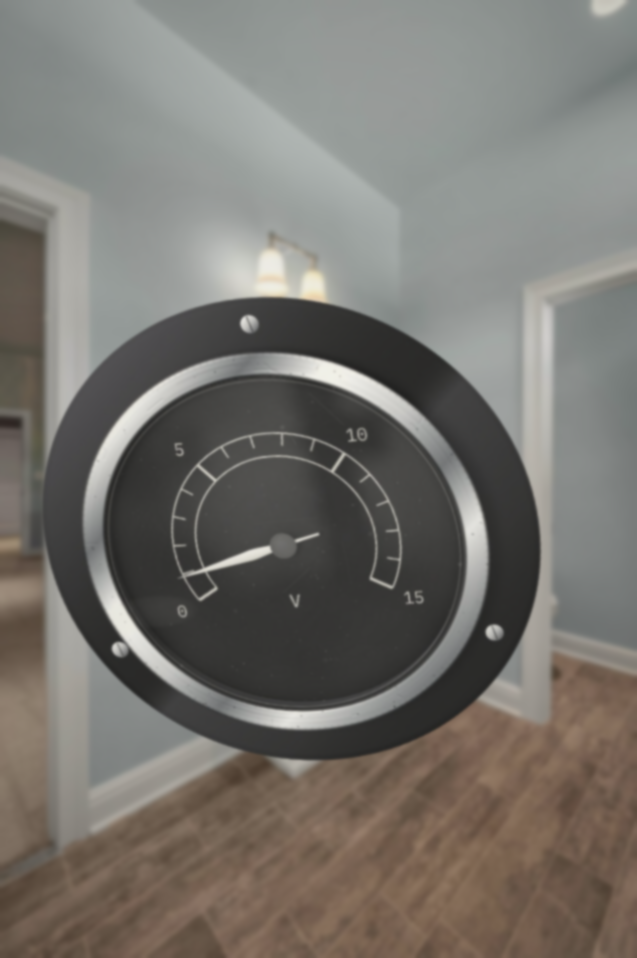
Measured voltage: 1 V
